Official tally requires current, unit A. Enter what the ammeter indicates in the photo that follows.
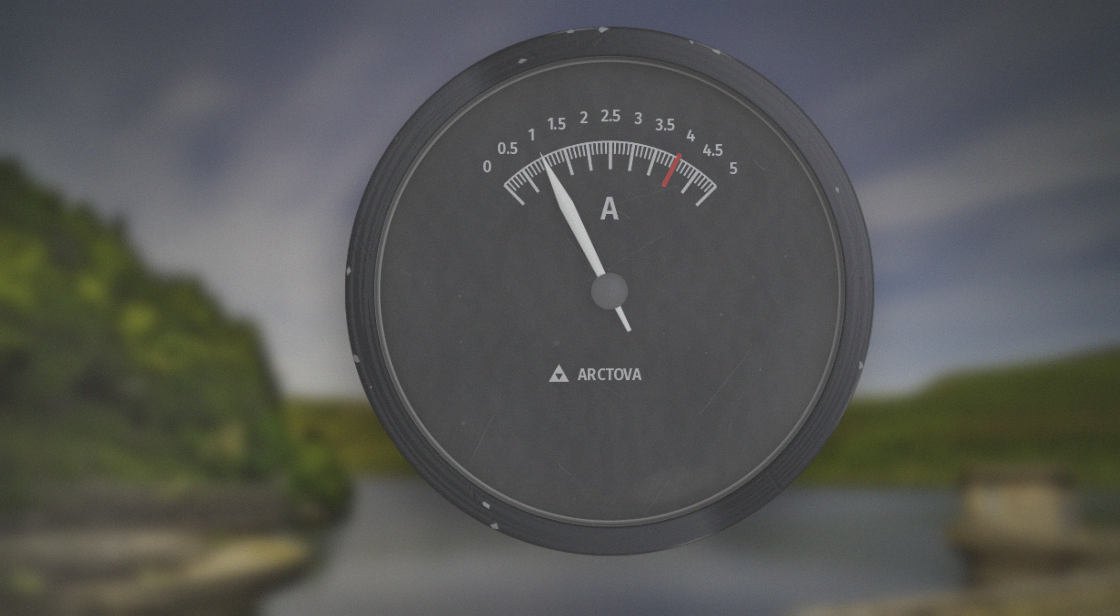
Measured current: 1 A
